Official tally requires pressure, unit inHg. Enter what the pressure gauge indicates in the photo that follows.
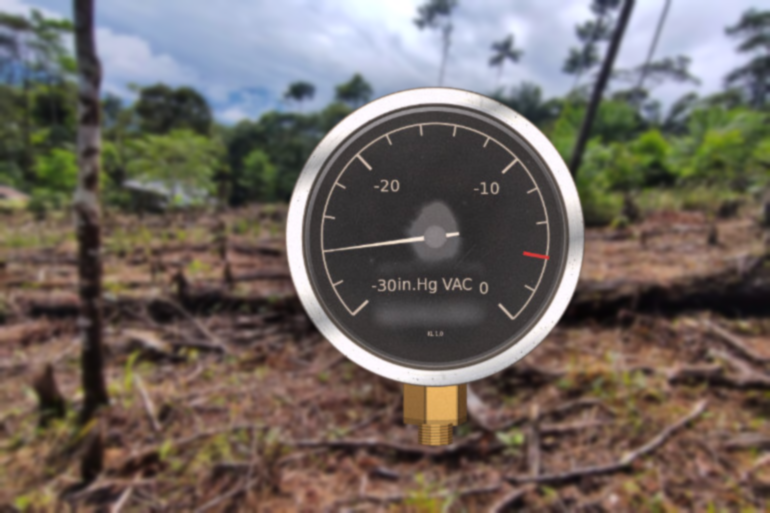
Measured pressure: -26 inHg
